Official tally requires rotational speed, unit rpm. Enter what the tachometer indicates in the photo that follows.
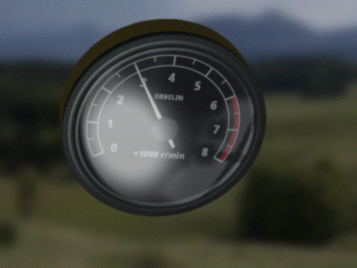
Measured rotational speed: 3000 rpm
